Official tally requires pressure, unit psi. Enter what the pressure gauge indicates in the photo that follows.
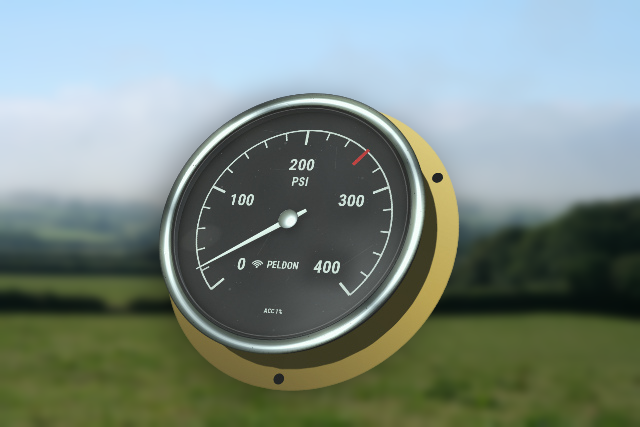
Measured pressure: 20 psi
